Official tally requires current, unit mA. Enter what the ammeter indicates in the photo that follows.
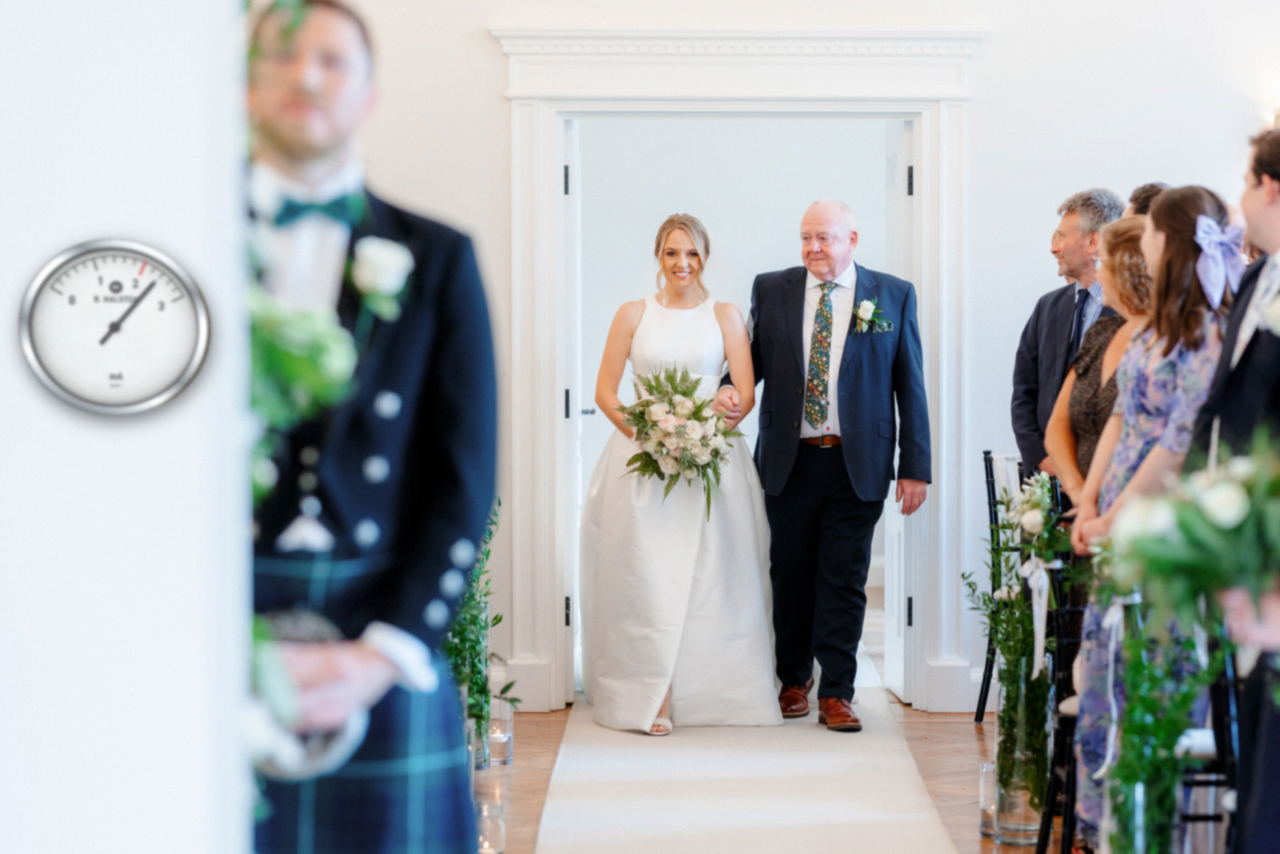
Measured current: 2.4 mA
